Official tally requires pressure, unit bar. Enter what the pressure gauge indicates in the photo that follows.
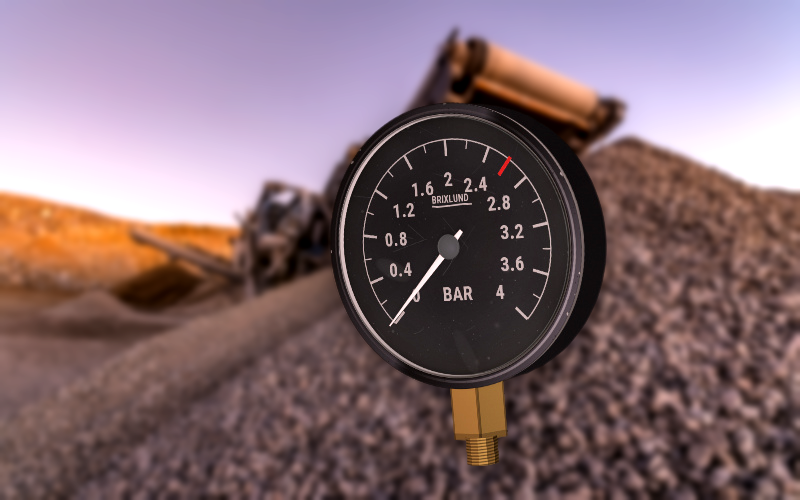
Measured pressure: 0 bar
